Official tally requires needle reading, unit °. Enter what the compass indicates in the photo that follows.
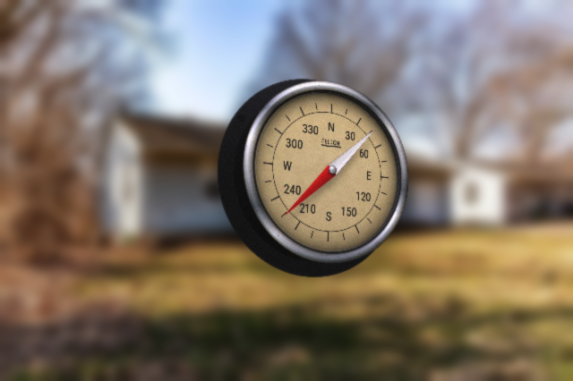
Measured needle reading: 225 °
